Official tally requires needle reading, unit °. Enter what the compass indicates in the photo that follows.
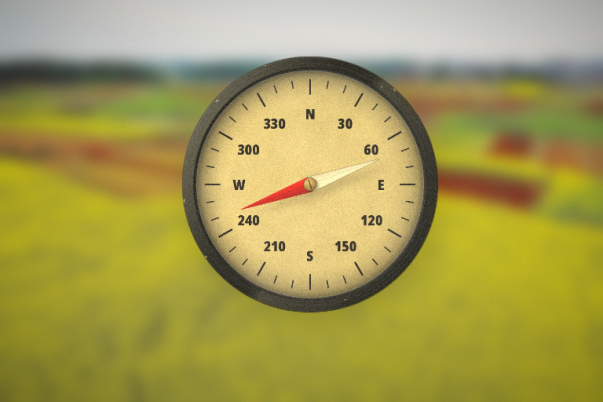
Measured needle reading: 250 °
